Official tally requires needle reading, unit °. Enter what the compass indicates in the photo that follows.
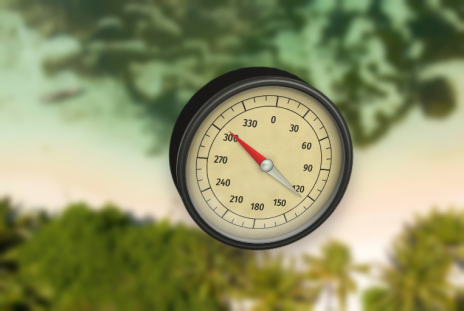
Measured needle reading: 305 °
